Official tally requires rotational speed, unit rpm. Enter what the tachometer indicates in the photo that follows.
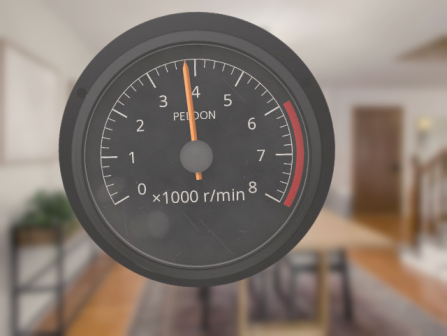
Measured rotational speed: 3800 rpm
